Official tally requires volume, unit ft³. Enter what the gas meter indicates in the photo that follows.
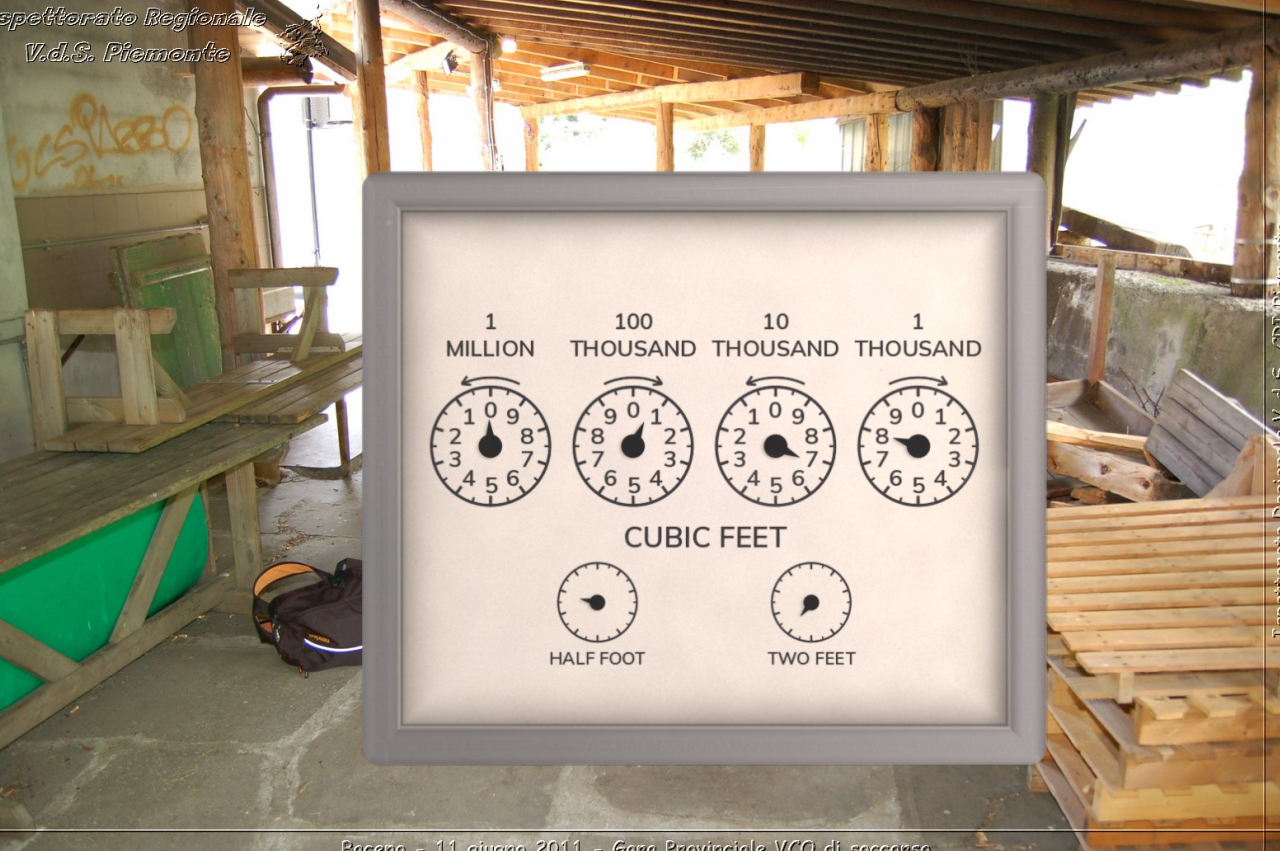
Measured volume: 6800 ft³
